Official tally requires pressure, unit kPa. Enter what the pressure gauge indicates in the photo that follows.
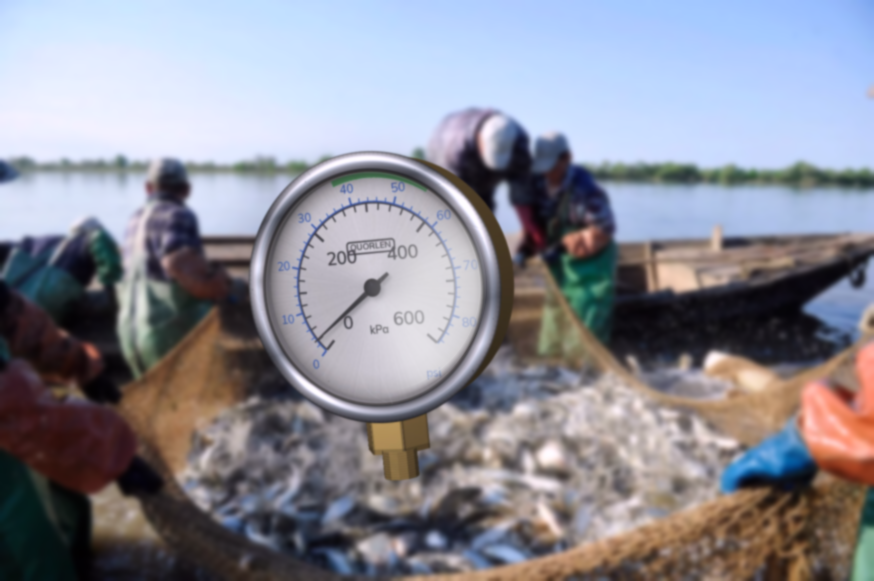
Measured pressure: 20 kPa
